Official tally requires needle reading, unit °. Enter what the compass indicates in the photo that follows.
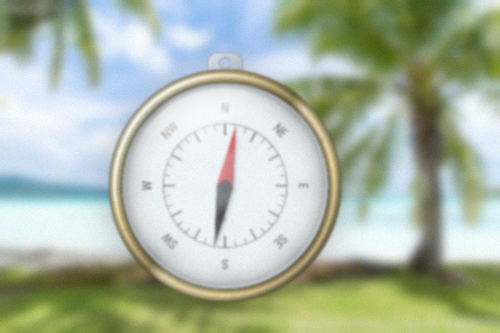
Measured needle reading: 10 °
